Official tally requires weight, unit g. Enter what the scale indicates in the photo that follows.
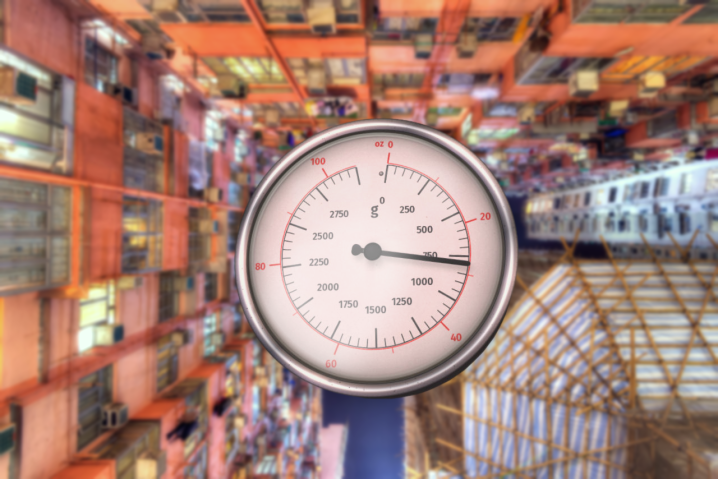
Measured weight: 800 g
